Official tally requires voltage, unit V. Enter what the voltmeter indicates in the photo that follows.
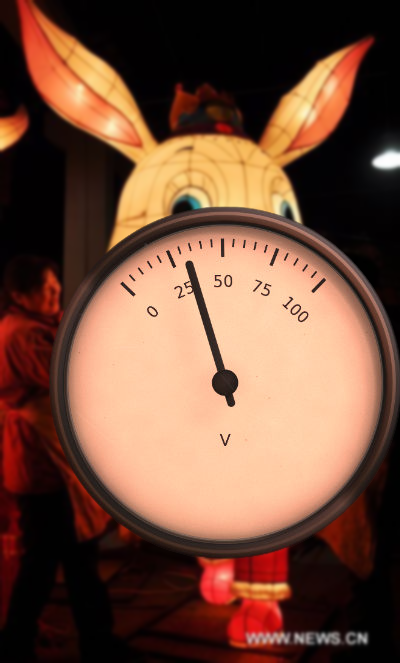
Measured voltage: 32.5 V
